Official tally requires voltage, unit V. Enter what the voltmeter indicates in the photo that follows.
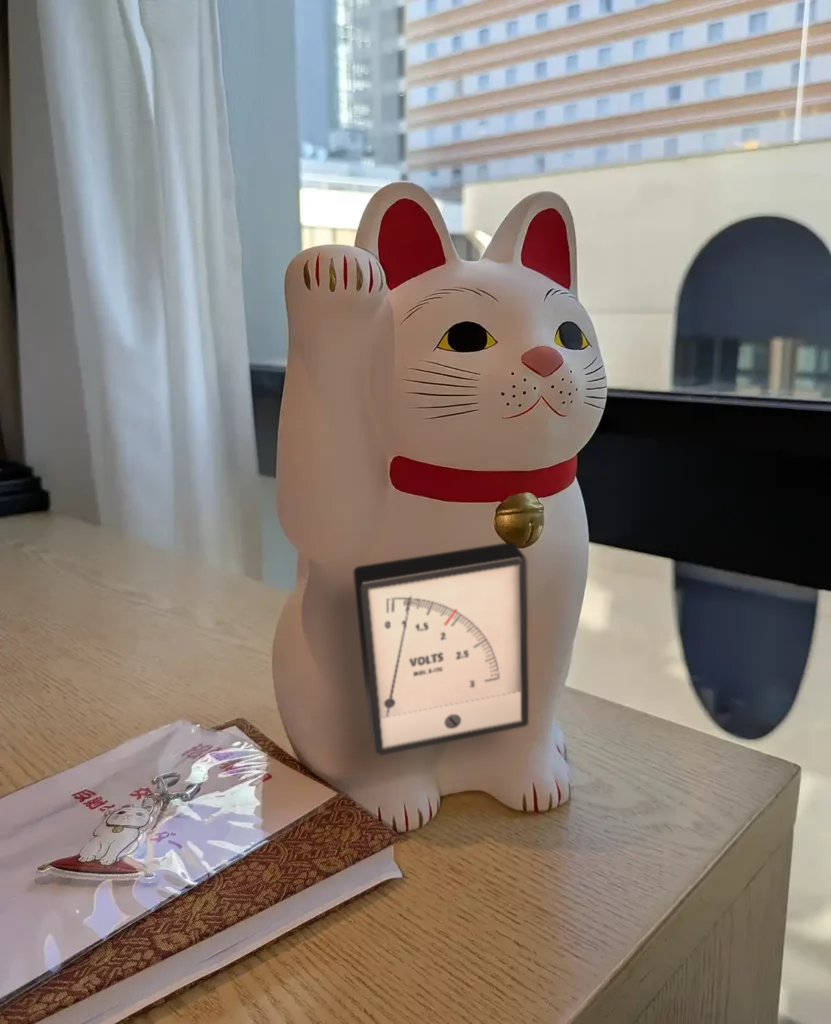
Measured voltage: 1 V
